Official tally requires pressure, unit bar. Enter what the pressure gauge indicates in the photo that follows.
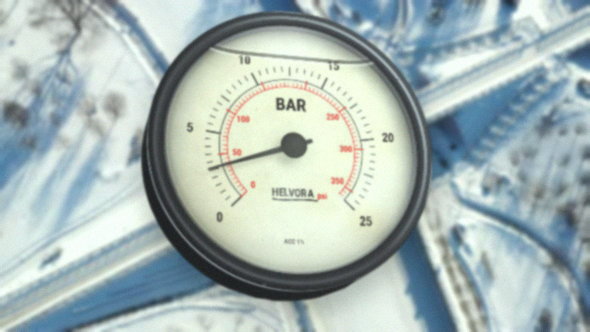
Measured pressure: 2.5 bar
